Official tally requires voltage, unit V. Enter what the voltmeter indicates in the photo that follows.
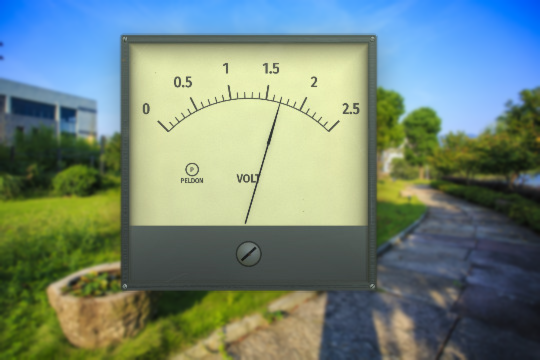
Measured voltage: 1.7 V
